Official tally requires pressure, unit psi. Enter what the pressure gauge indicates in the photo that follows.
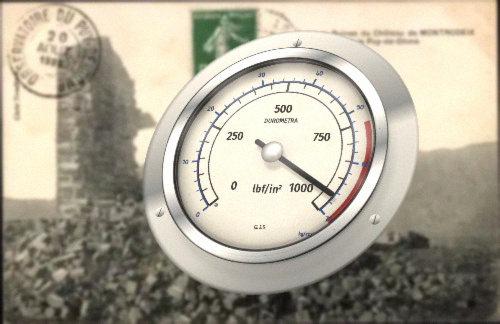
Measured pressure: 950 psi
